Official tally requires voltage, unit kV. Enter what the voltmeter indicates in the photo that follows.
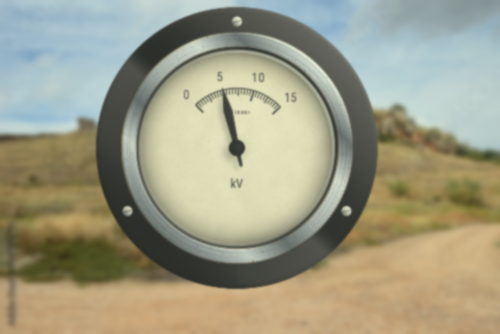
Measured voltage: 5 kV
